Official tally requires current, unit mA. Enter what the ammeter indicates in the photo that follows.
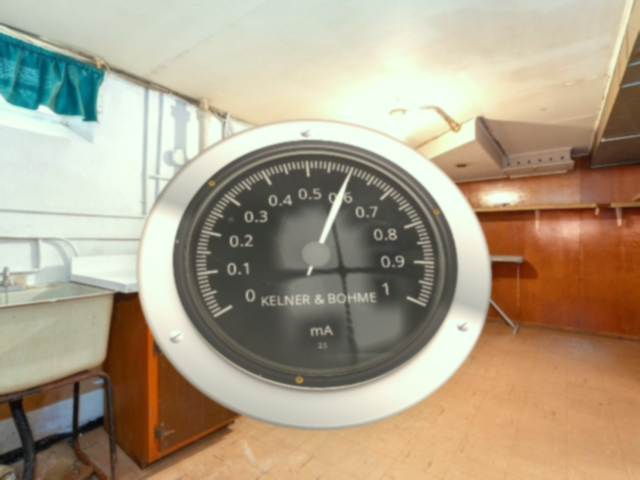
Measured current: 0.6 mA
